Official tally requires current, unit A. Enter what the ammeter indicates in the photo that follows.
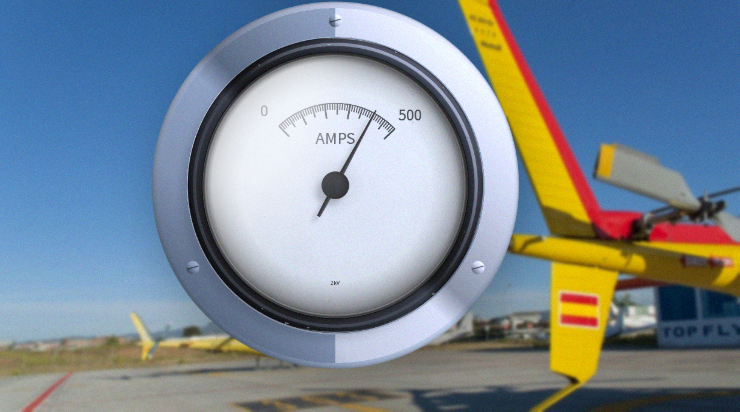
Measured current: 400 A
